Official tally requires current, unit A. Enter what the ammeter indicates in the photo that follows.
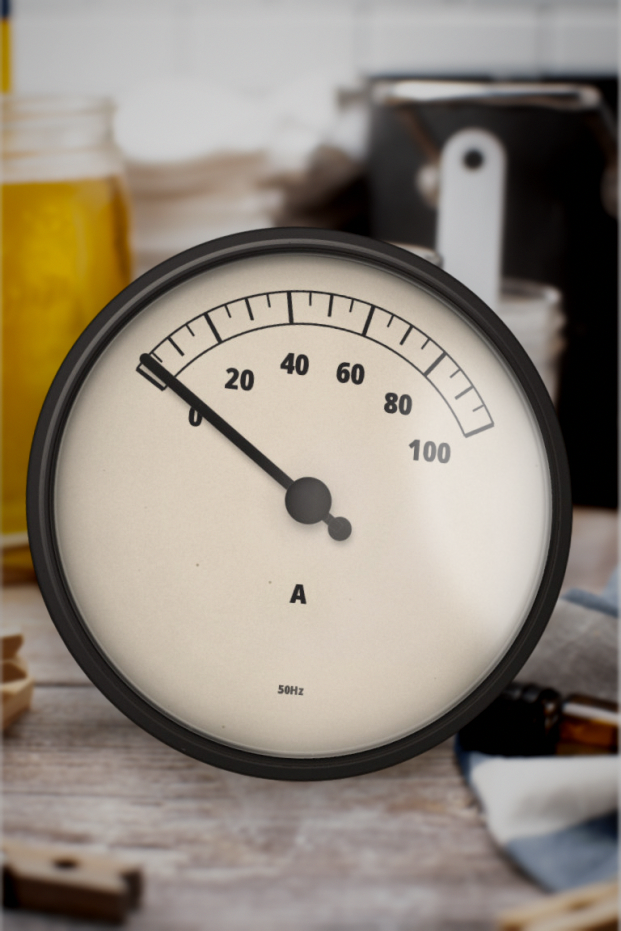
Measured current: 2.5 A
